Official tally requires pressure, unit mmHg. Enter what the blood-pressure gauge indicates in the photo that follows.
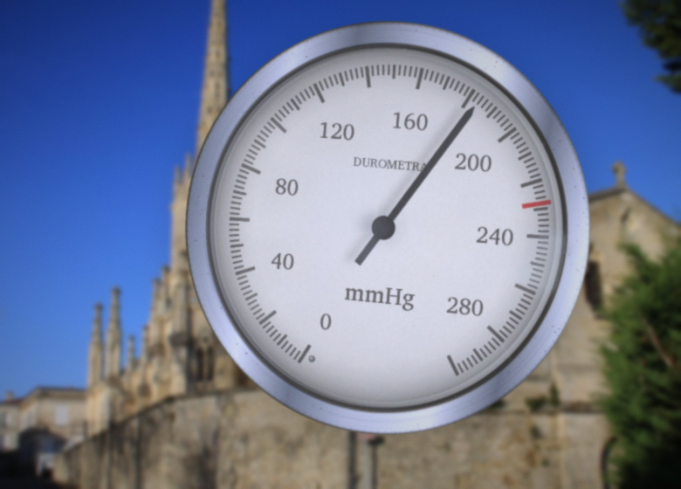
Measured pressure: 184 mmHg
